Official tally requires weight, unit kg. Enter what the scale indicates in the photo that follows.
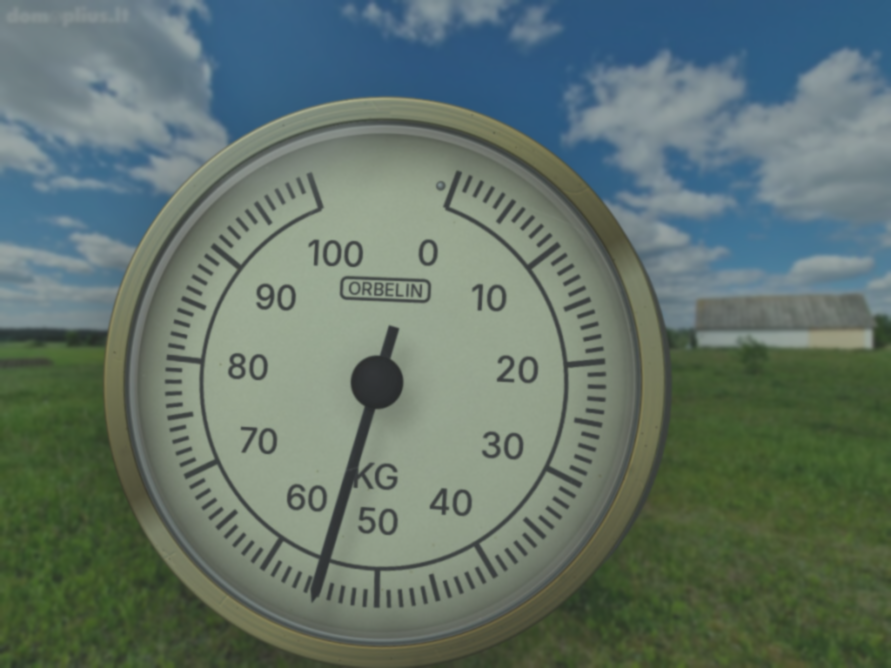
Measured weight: 55 kg
